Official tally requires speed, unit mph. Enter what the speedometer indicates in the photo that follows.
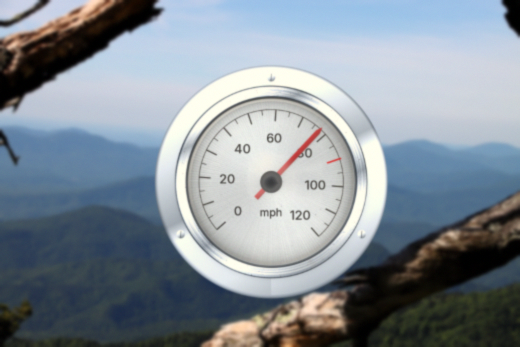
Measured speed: 77.5 mph
